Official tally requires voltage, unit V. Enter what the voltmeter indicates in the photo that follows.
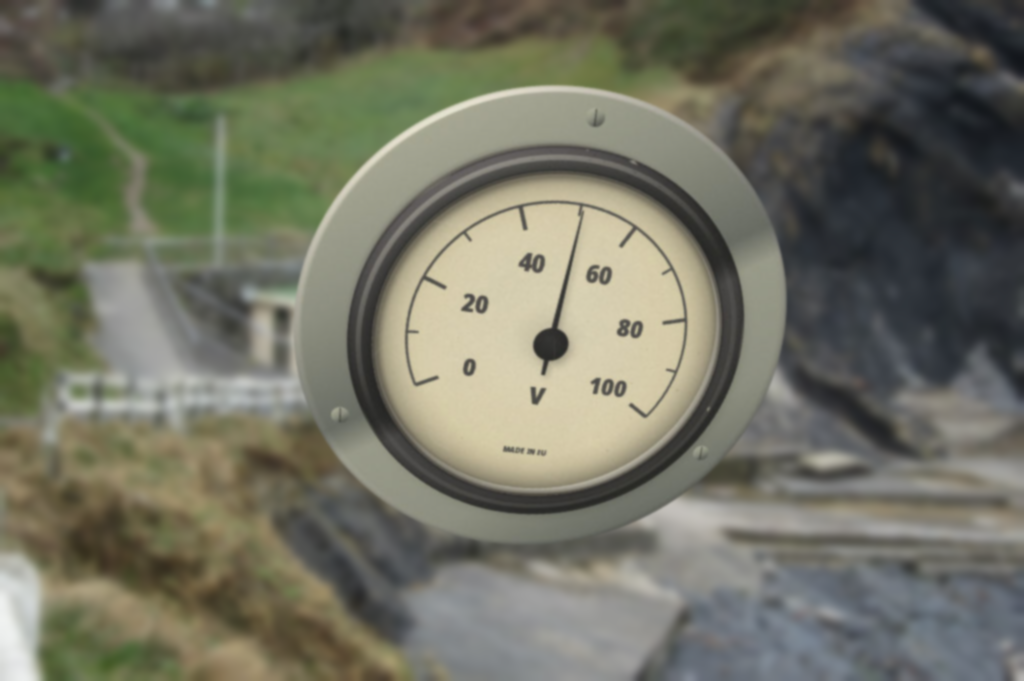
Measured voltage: 50 V
